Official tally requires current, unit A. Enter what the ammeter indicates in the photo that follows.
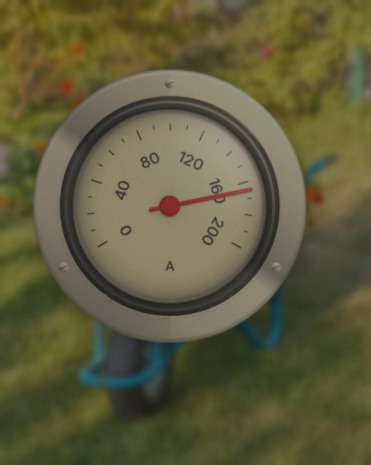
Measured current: 165 A
